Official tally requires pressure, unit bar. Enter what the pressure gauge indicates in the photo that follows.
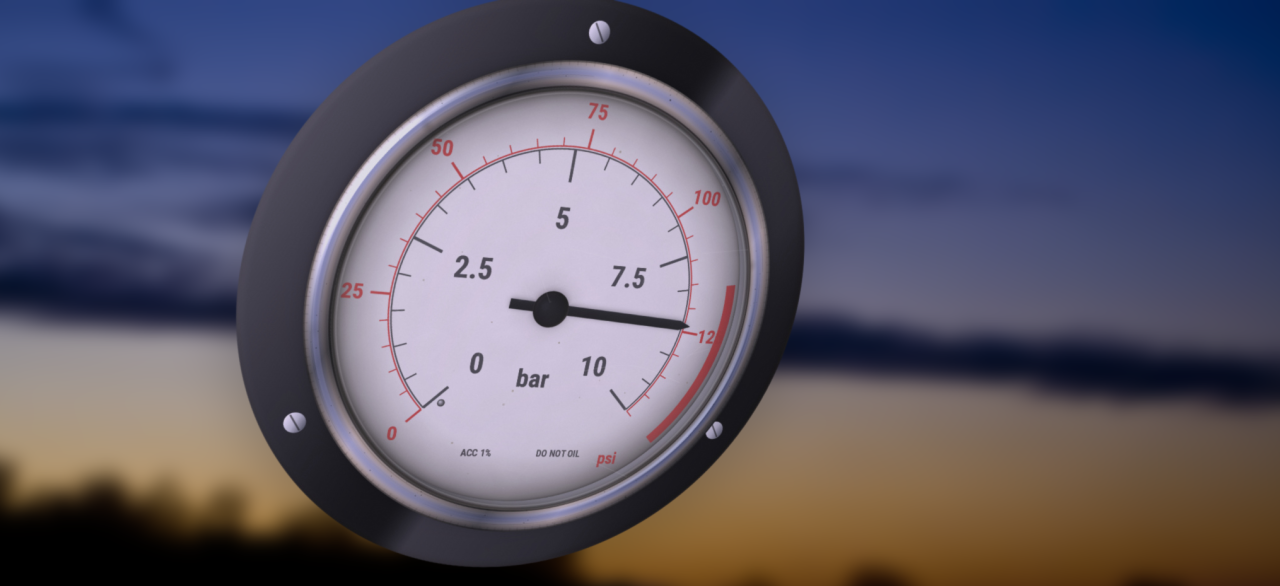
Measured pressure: 8.5 bar
